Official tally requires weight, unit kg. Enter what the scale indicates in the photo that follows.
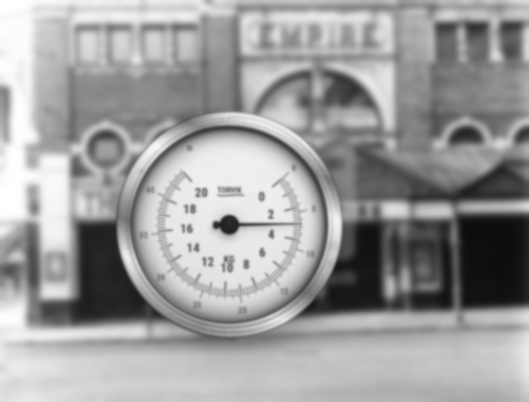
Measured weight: 3 kg
